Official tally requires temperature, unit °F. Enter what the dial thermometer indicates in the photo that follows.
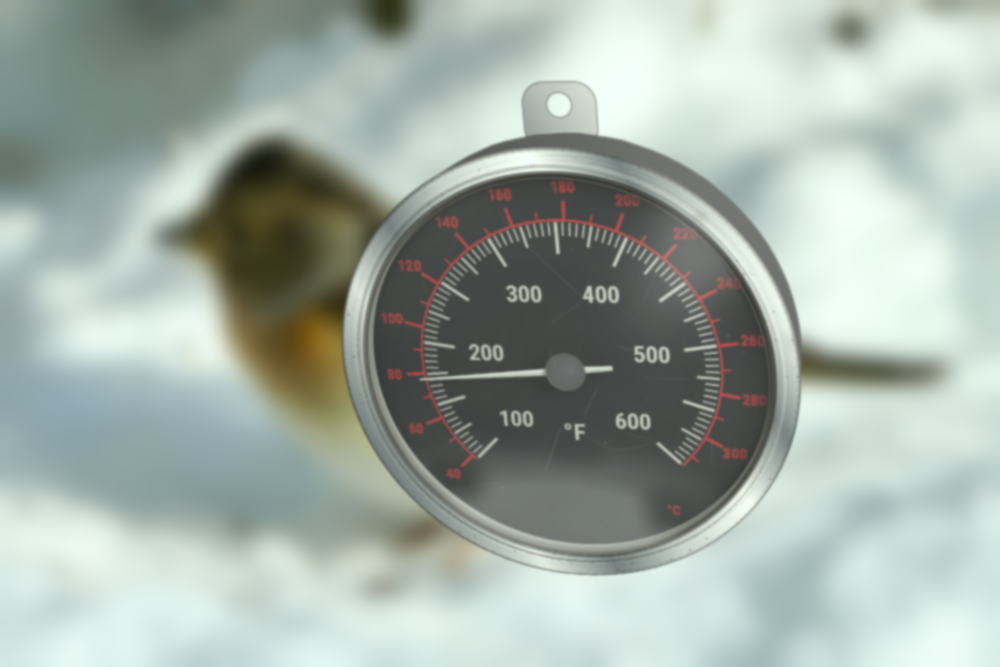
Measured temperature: 175 °F
